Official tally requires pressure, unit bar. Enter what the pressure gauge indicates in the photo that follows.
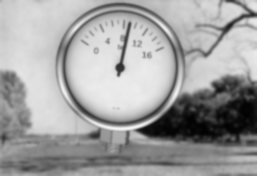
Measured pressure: 9 bar
